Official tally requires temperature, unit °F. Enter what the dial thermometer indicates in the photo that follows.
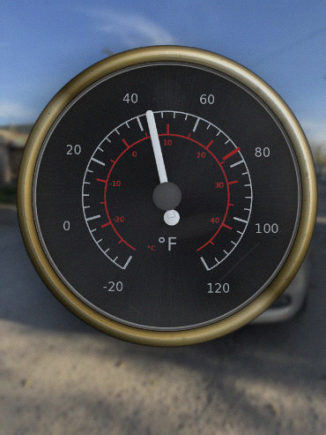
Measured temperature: 44 °F
